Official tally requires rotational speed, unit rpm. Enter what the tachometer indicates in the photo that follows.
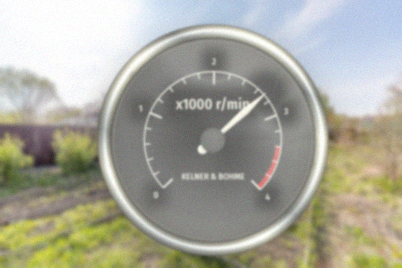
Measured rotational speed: 2700 rpm
